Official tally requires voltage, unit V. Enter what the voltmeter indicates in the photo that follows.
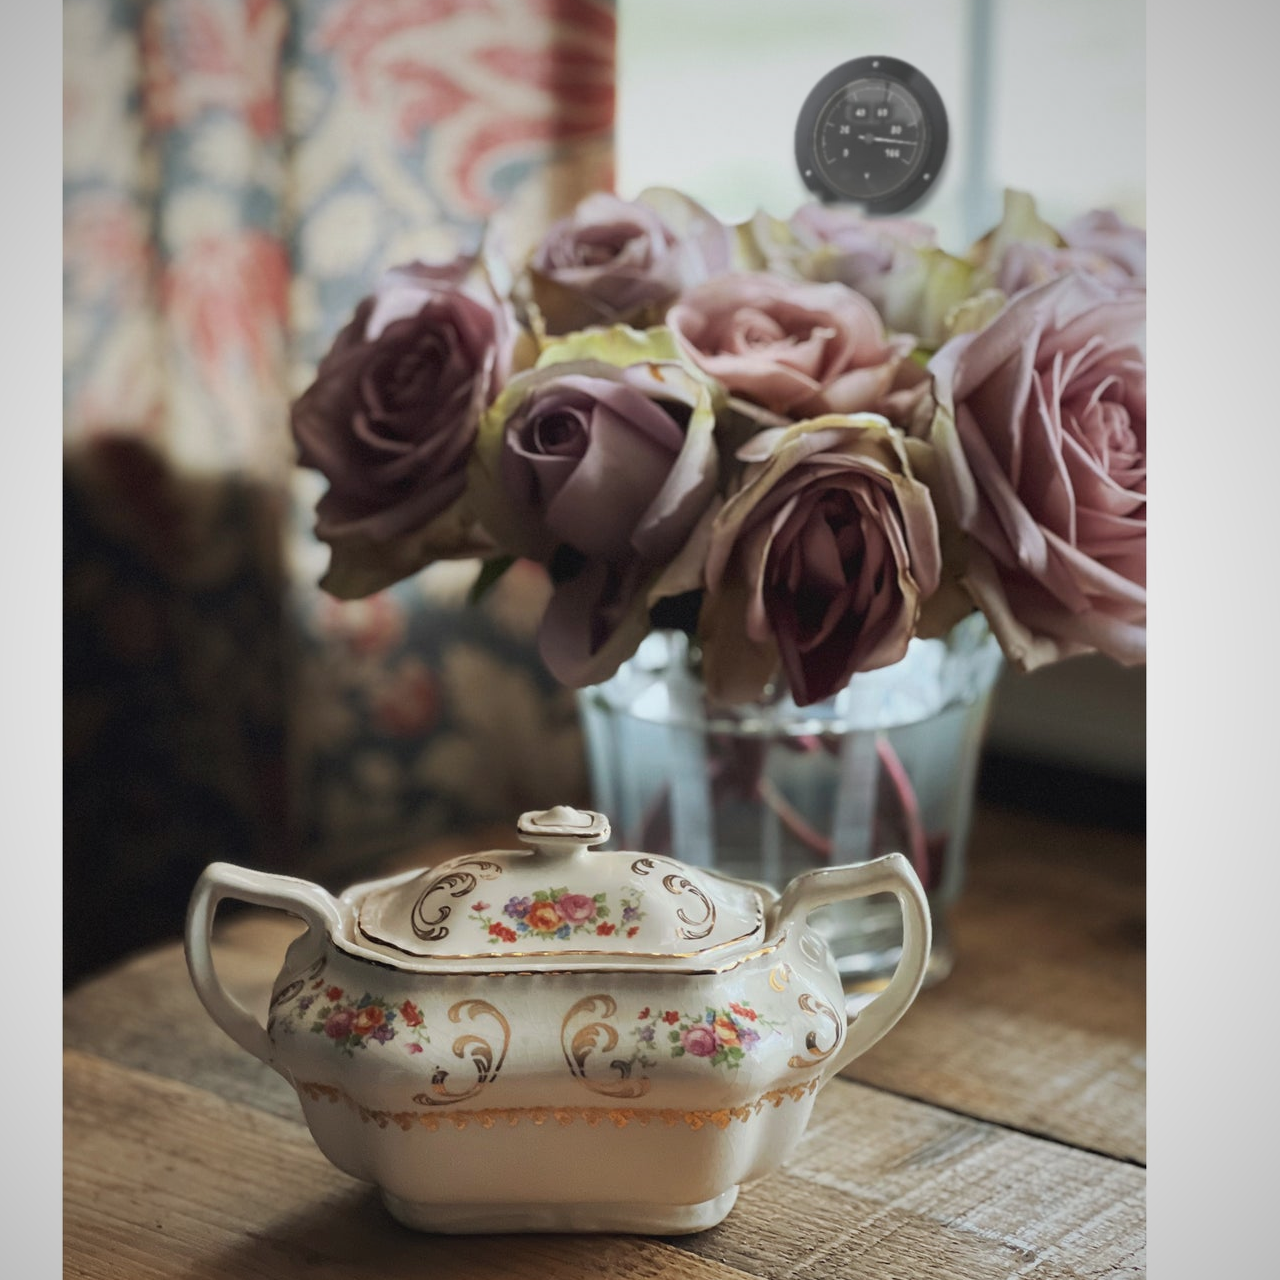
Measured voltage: 90 V
